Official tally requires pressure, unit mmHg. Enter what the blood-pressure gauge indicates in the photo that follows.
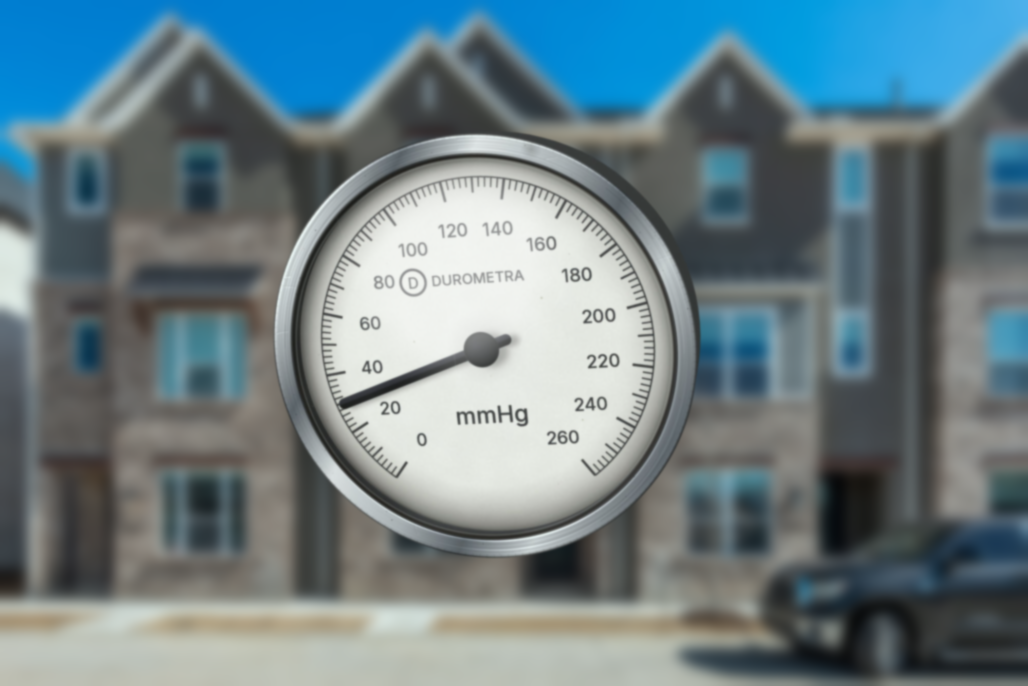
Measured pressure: 30 mmHg
